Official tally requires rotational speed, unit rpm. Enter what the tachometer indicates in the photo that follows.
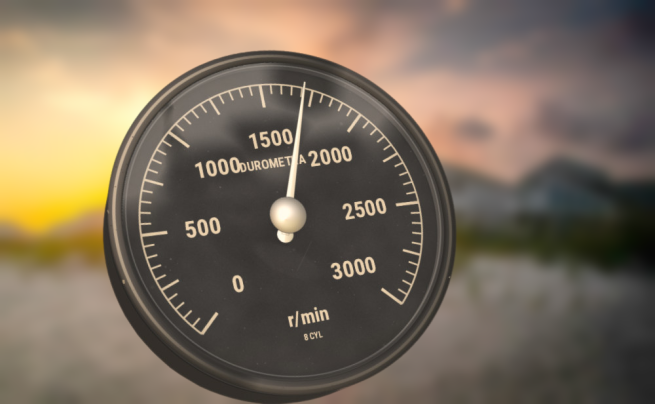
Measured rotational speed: 1700 rpm
